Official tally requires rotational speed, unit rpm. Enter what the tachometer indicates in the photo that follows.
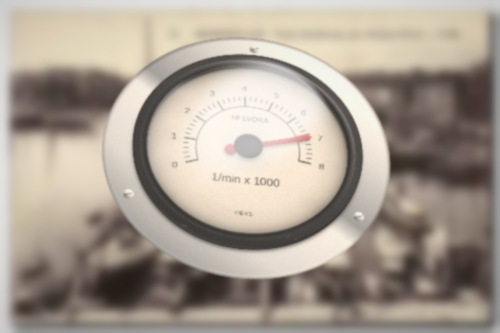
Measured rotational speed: 7000 rpm
